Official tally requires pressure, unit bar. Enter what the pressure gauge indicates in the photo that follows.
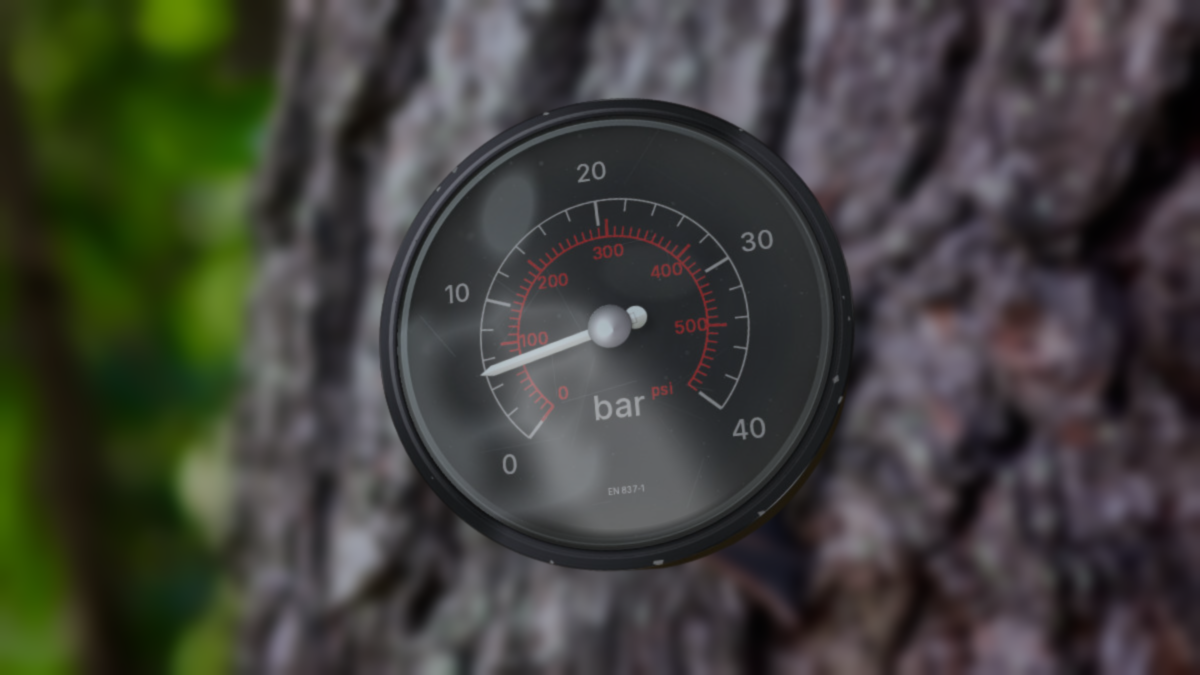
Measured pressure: 5 bar
